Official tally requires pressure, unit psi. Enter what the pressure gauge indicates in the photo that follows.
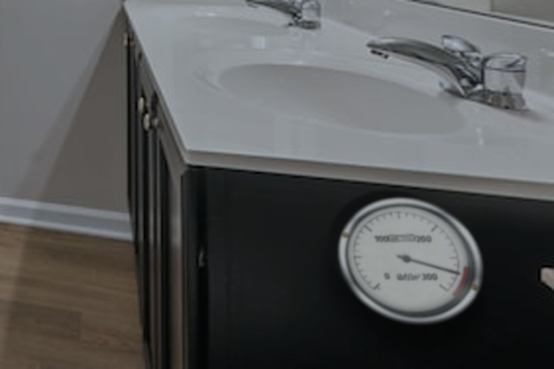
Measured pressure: 270 psi
